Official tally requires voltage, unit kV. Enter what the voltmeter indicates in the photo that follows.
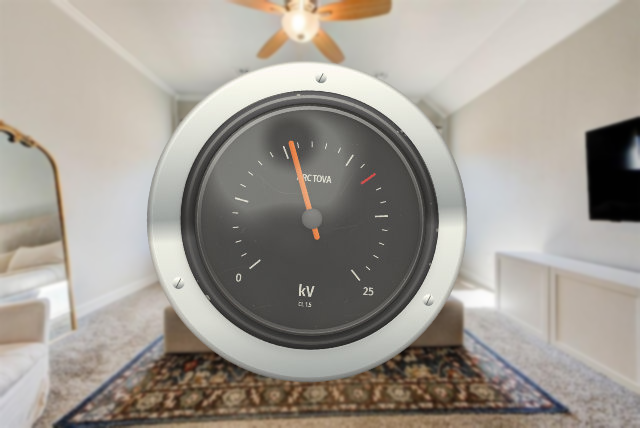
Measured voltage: 10.5 kV
